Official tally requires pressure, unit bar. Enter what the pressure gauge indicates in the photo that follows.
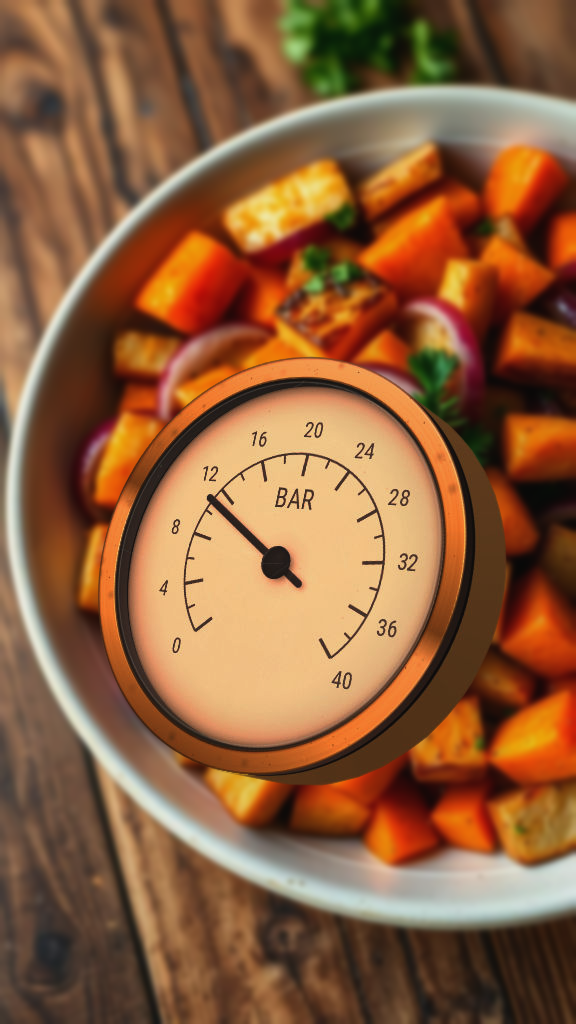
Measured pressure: 11 bar
